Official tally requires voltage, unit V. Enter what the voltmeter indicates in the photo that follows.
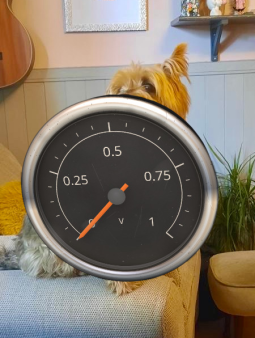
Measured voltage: 0 V
